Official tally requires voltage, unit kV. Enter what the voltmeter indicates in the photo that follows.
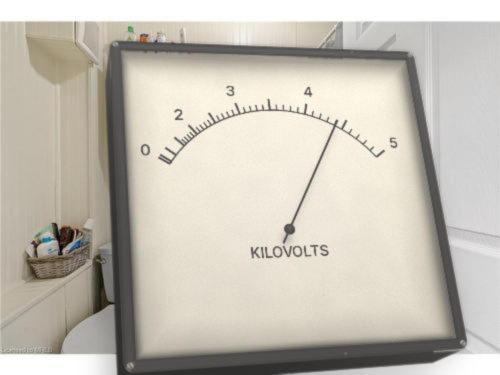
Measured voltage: 4.4 kV
